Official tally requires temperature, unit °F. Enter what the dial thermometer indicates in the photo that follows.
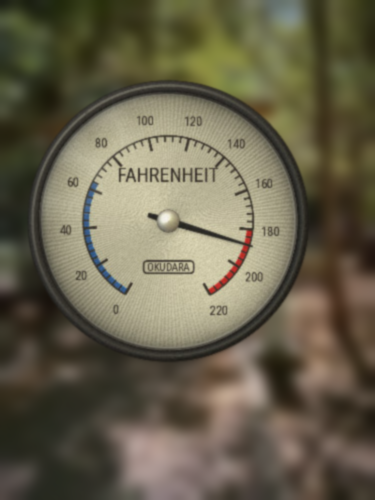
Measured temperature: 188 °F
